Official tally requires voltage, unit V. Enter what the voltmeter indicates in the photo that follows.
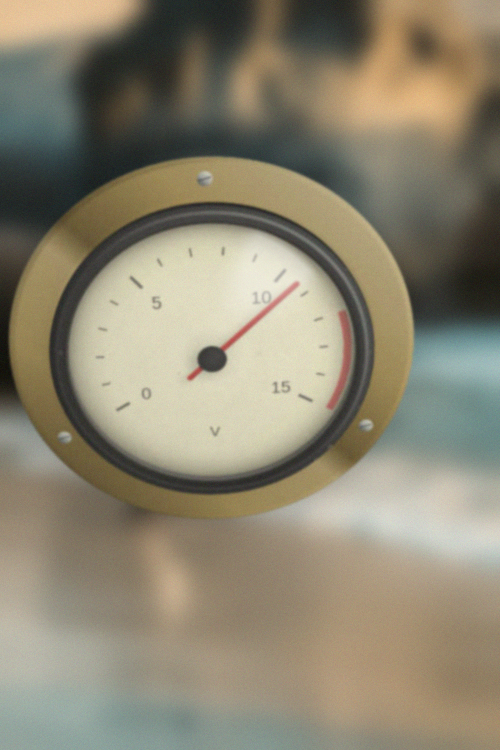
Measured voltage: 10.5 V
